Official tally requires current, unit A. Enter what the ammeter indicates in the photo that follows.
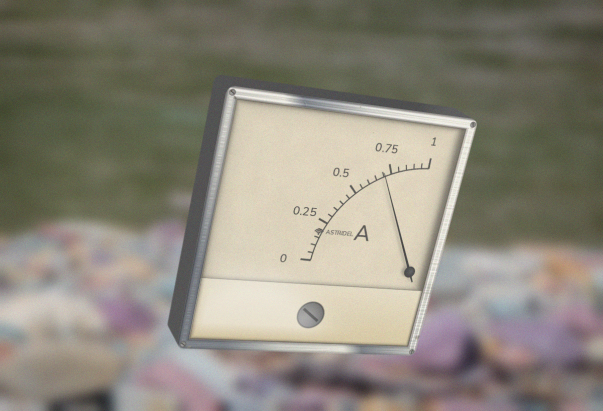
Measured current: 0.7 A
